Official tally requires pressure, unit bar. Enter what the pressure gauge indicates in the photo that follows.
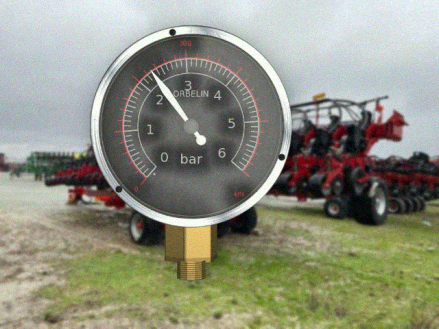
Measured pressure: 2.3 bar
